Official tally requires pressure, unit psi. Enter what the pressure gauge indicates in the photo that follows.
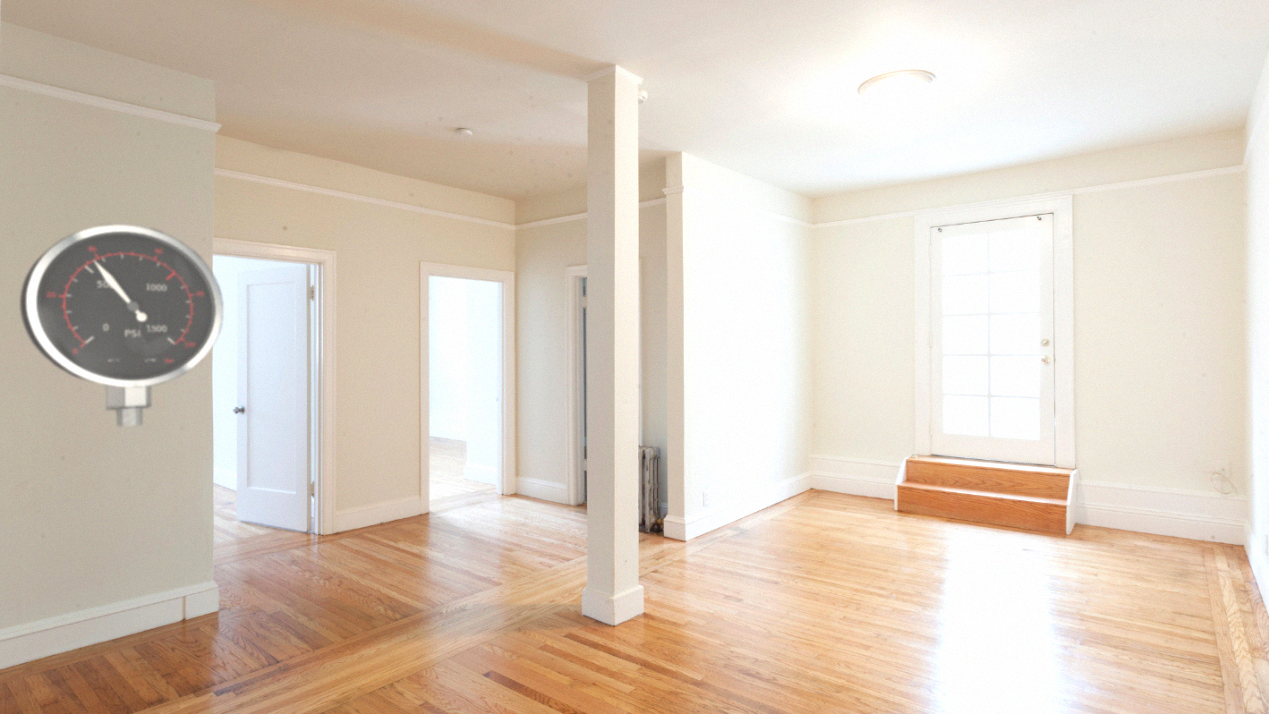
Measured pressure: 550 psi
